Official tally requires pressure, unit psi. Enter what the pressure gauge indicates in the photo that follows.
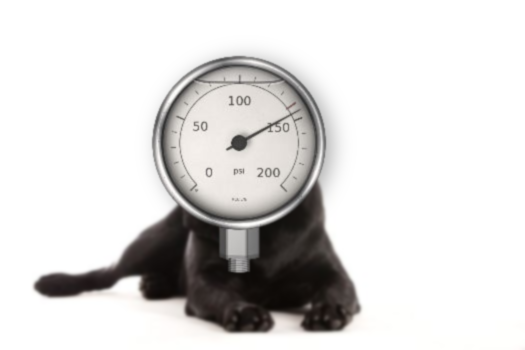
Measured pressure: 145 psi
